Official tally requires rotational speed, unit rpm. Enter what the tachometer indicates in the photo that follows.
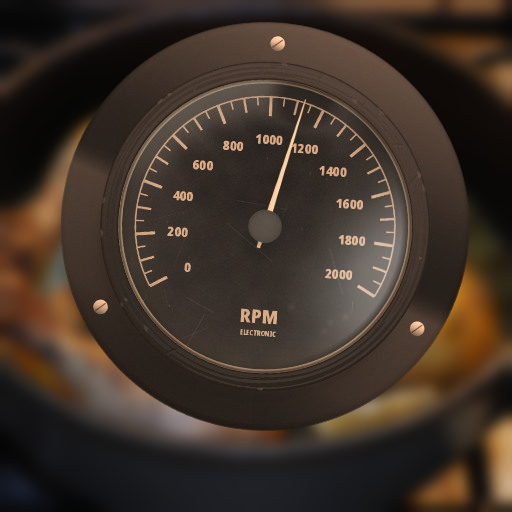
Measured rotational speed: 1125 rpm
